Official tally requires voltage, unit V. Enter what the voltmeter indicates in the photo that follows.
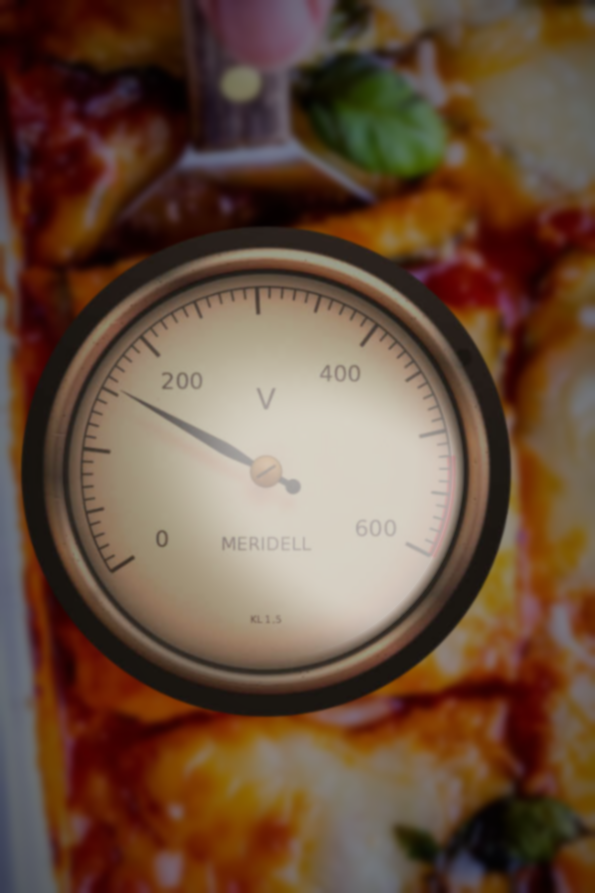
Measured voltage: 155 V
